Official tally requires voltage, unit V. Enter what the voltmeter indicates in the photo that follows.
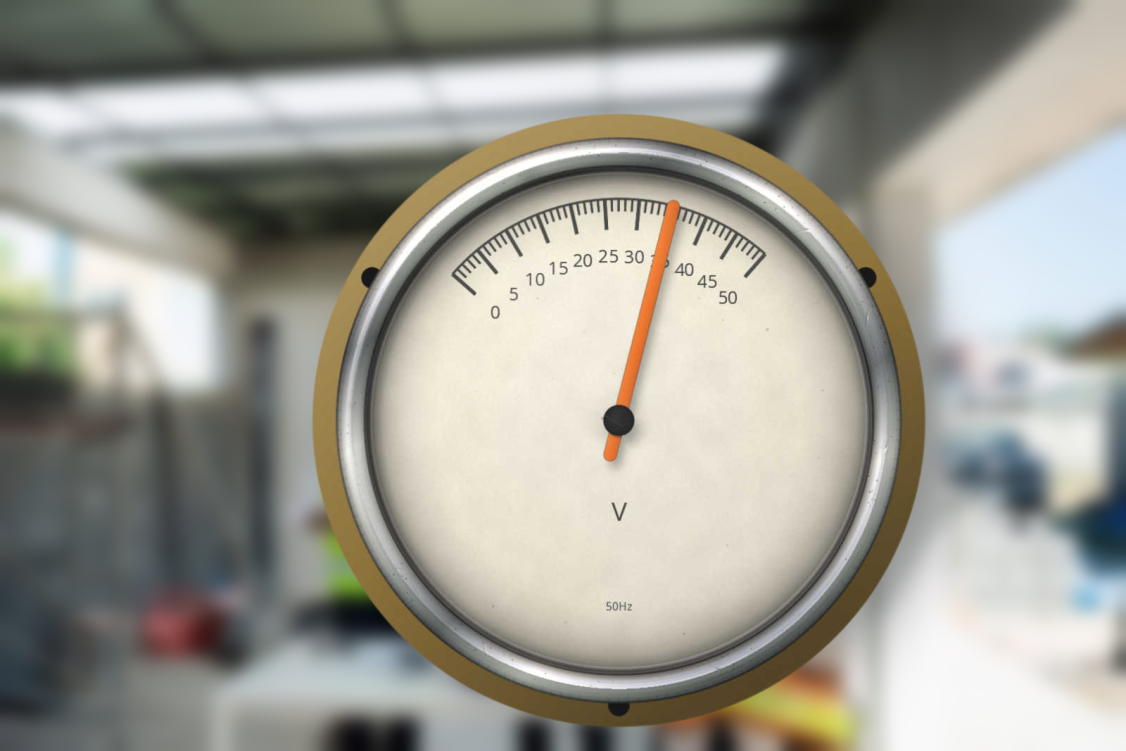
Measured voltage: 35 V
